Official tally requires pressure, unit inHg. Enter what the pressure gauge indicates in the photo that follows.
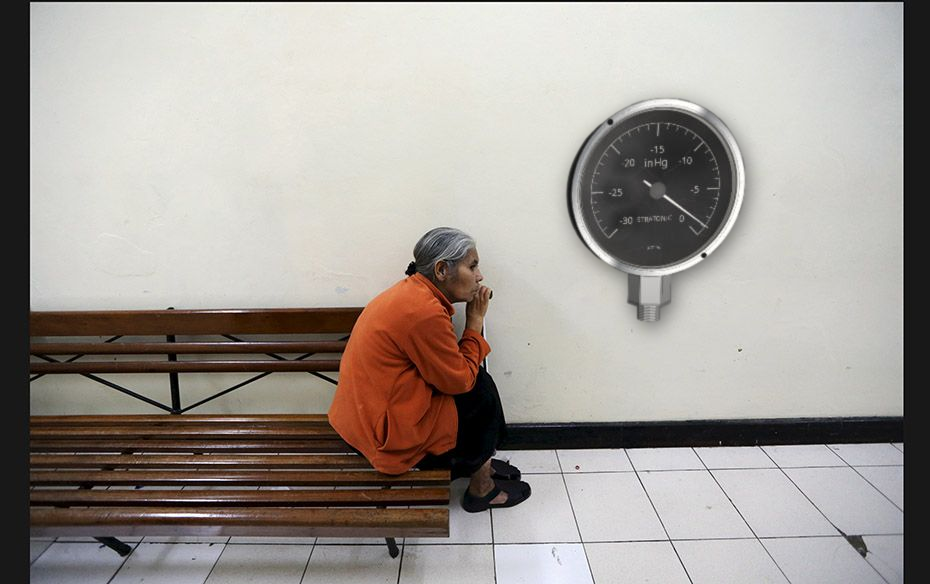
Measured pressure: -1 inHg
